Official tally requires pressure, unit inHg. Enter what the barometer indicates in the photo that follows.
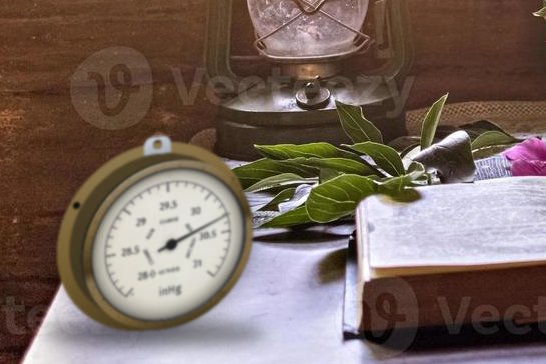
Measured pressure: 30.3 inHg
